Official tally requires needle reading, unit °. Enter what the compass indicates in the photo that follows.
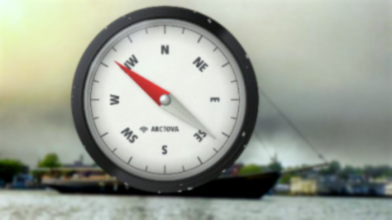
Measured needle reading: 307.5 °
